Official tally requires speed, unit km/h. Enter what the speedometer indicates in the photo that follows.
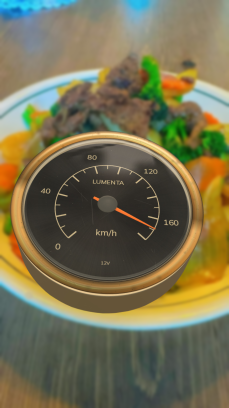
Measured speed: 170 km/h
